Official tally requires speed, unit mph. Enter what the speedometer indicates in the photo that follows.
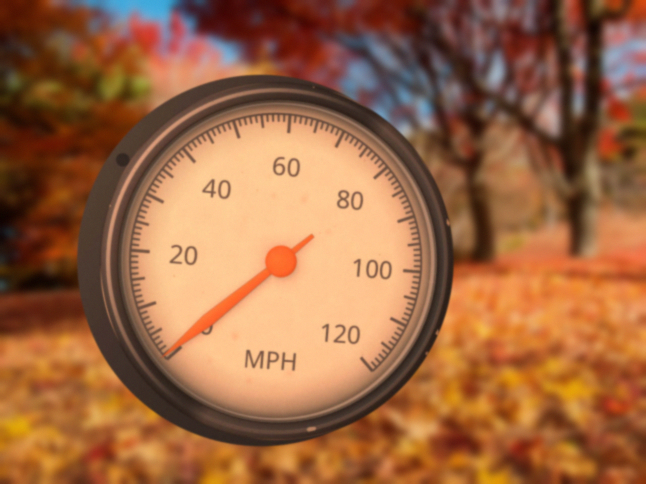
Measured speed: 1 mph
